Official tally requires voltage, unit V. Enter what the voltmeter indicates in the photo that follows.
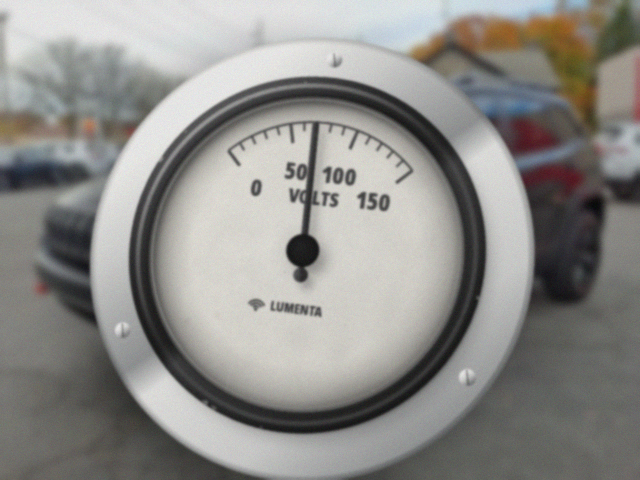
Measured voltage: 70 V
